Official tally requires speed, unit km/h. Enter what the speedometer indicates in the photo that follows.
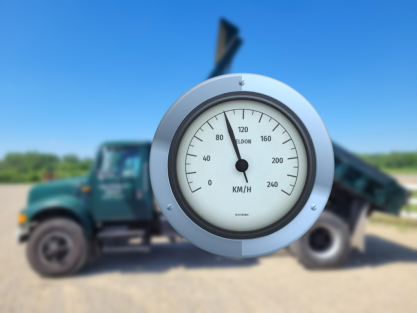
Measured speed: 100 km/h
